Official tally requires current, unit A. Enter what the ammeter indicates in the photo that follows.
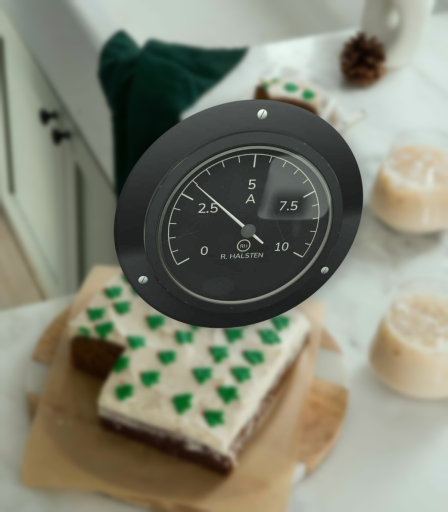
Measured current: 3 A
